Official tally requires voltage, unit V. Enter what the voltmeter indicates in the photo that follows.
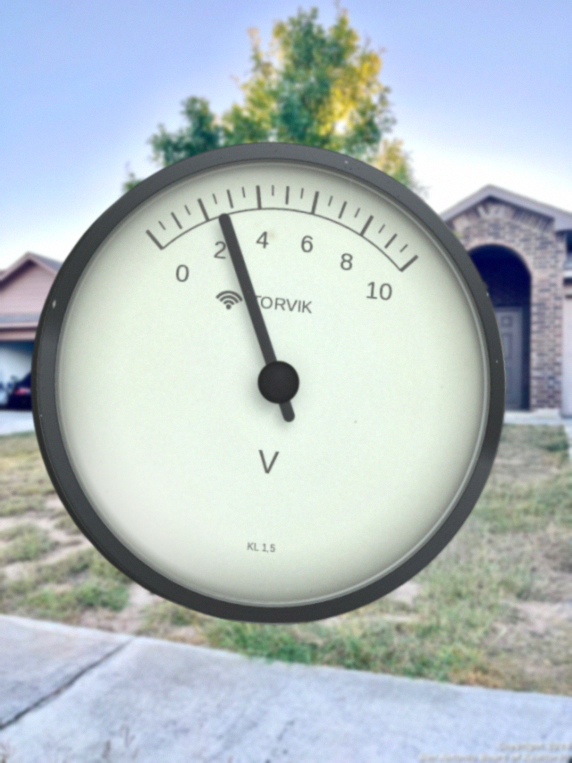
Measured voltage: 2.5 V
